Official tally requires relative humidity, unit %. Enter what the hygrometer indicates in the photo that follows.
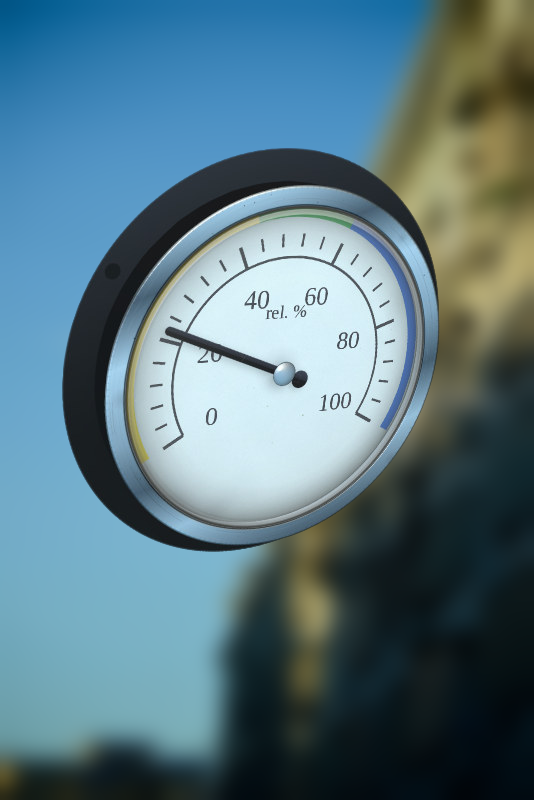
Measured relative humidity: 22 %
